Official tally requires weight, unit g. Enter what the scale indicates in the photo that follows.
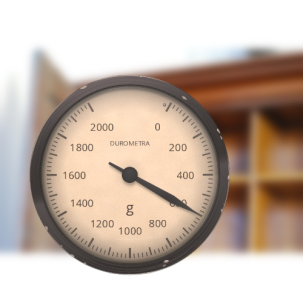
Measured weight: 600 g
